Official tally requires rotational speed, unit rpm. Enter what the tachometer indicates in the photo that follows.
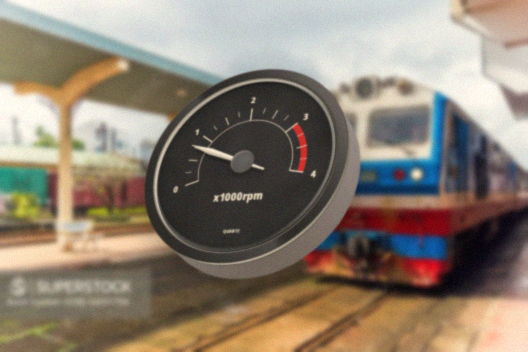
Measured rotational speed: 750 rpm
